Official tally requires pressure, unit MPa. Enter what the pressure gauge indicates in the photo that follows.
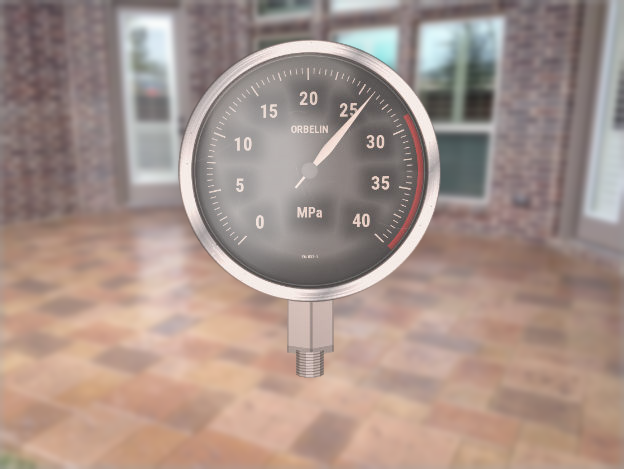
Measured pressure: 26 MPa
